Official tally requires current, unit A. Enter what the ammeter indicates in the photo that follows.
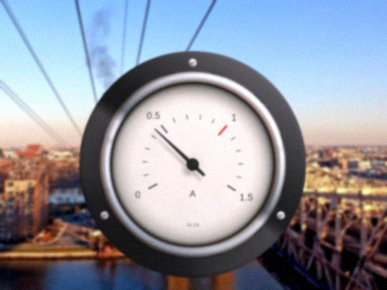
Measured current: 0.45 A
